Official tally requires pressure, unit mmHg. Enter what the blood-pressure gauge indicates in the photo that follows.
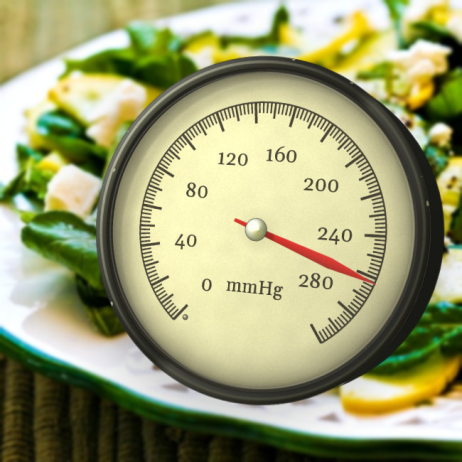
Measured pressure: 262 mmHg
